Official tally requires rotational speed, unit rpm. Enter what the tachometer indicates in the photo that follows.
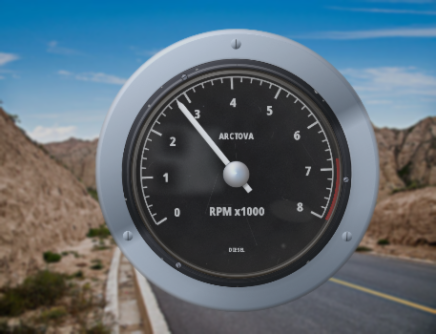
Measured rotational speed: 2800 rpm
